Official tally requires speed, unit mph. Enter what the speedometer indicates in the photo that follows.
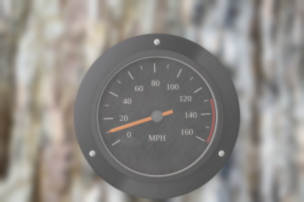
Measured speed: 10 mph
